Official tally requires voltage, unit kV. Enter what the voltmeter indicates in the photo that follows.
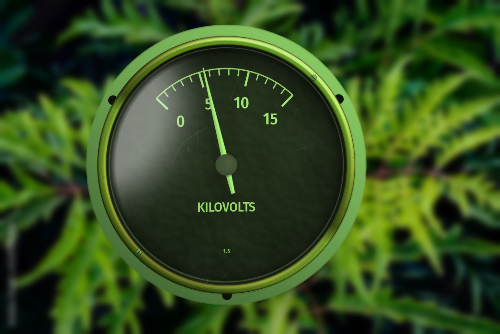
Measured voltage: 5.5 kV
